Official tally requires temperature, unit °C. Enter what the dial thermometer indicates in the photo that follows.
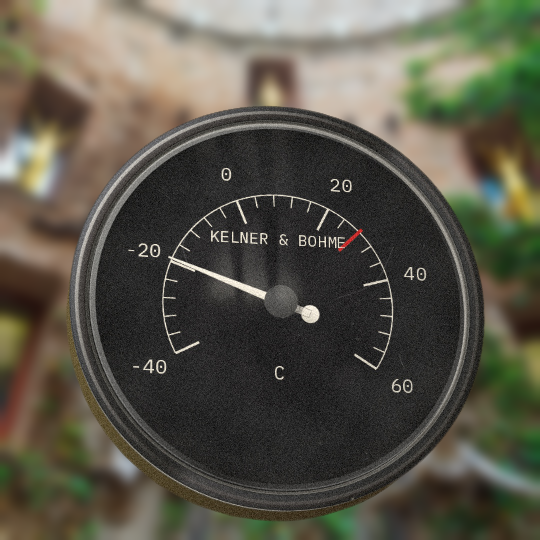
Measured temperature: -20 °C
